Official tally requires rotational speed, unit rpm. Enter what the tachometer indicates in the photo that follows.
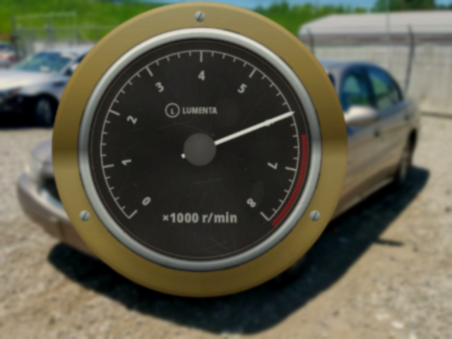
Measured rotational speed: 6000 rpm
